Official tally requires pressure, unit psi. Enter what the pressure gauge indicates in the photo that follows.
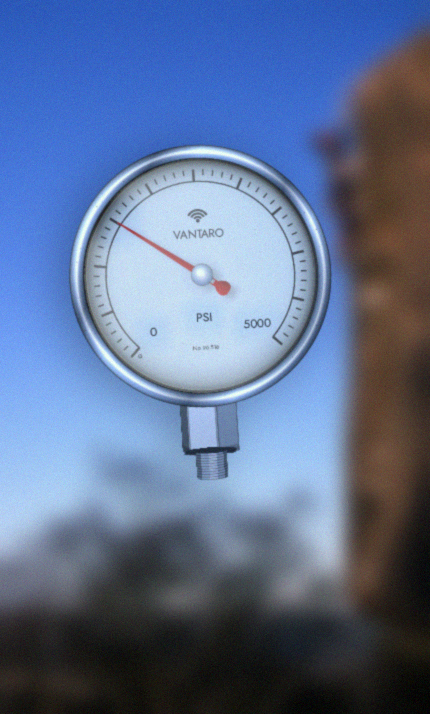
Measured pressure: 1500 psi
